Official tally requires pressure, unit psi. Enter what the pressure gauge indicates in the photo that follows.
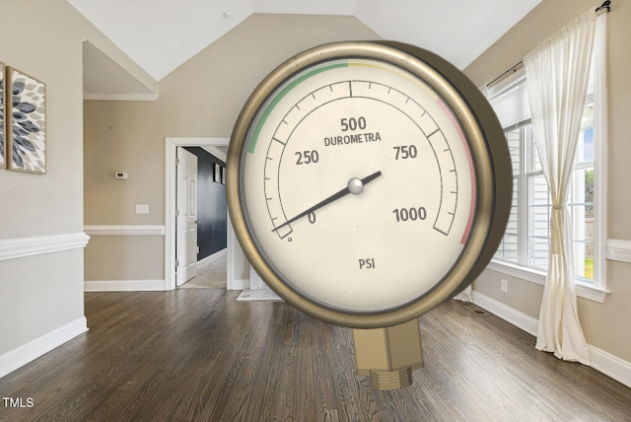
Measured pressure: 25 psi
